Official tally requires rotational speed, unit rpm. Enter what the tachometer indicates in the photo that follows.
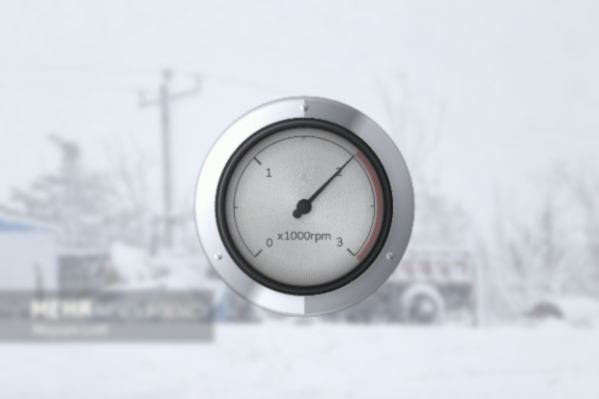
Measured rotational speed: 2000 rpm
